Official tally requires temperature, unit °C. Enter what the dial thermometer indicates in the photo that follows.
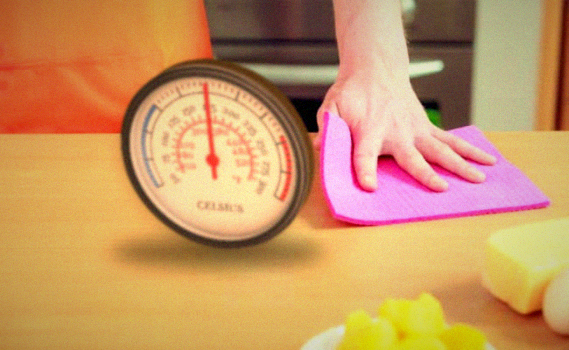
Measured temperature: 175 °C
